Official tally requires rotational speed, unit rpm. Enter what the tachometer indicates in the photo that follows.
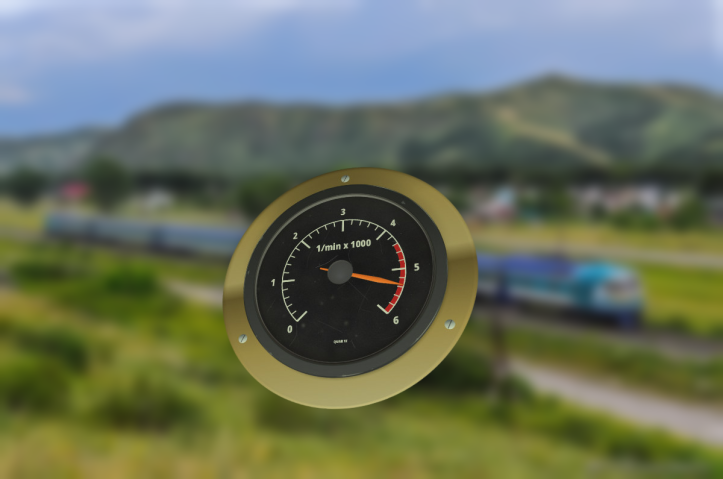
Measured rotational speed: 5400 rpm
